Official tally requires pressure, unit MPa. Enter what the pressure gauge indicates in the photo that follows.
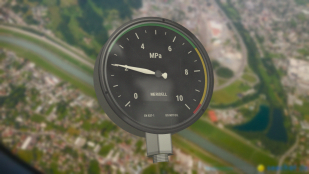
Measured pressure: 2 MPa
